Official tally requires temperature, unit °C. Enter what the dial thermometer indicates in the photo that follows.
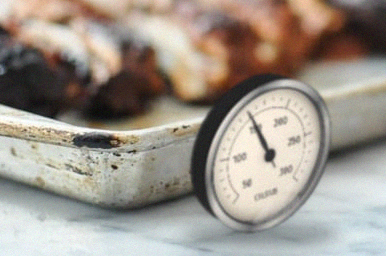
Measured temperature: 150 °C
